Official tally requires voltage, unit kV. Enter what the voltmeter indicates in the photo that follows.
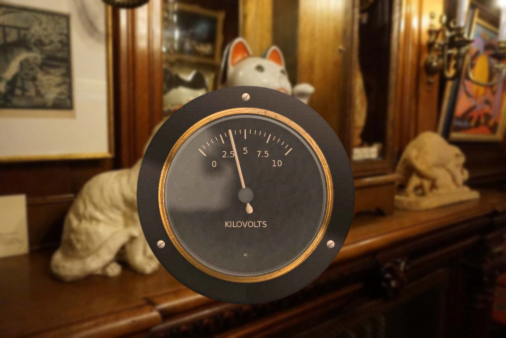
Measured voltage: 3.5 kV
